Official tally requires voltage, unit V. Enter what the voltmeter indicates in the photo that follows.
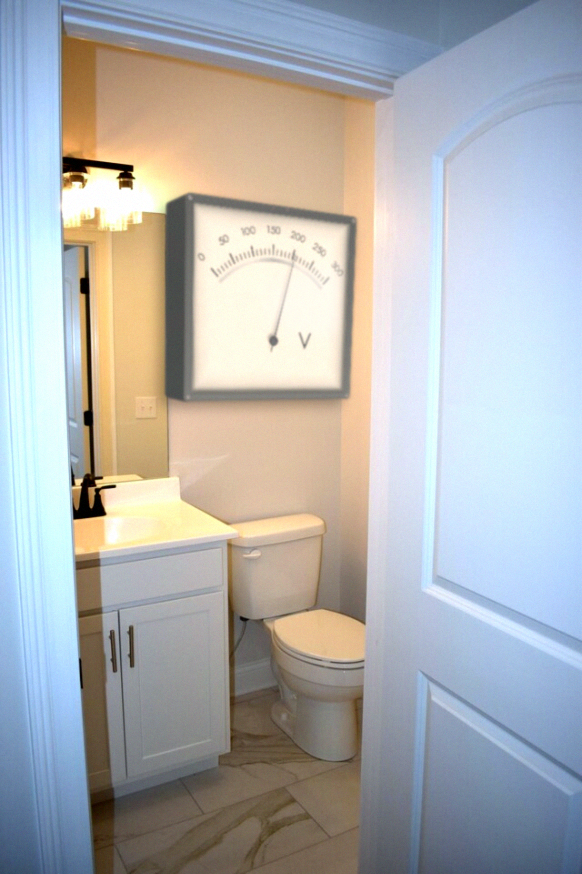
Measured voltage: 200 V
